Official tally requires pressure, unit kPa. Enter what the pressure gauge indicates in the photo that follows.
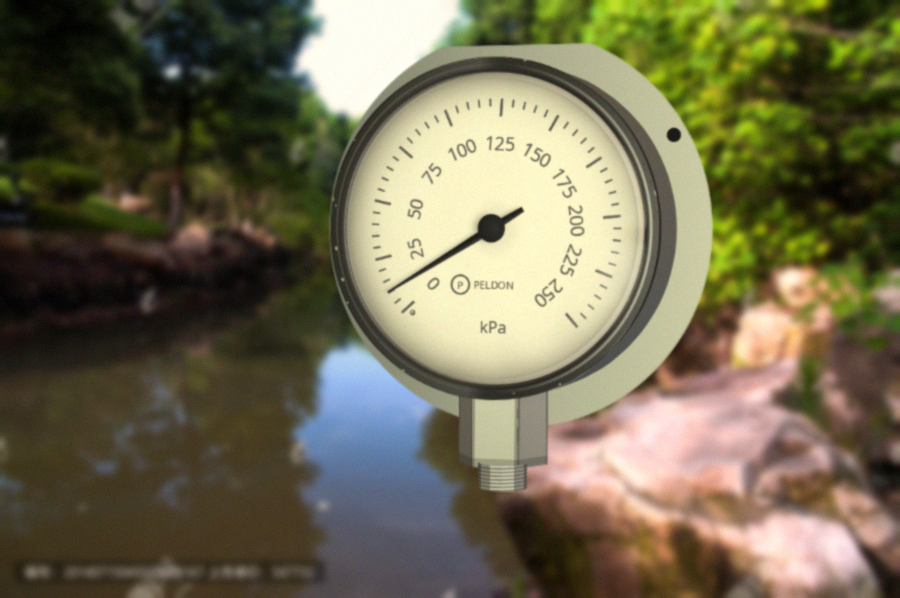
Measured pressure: 10 kPa
